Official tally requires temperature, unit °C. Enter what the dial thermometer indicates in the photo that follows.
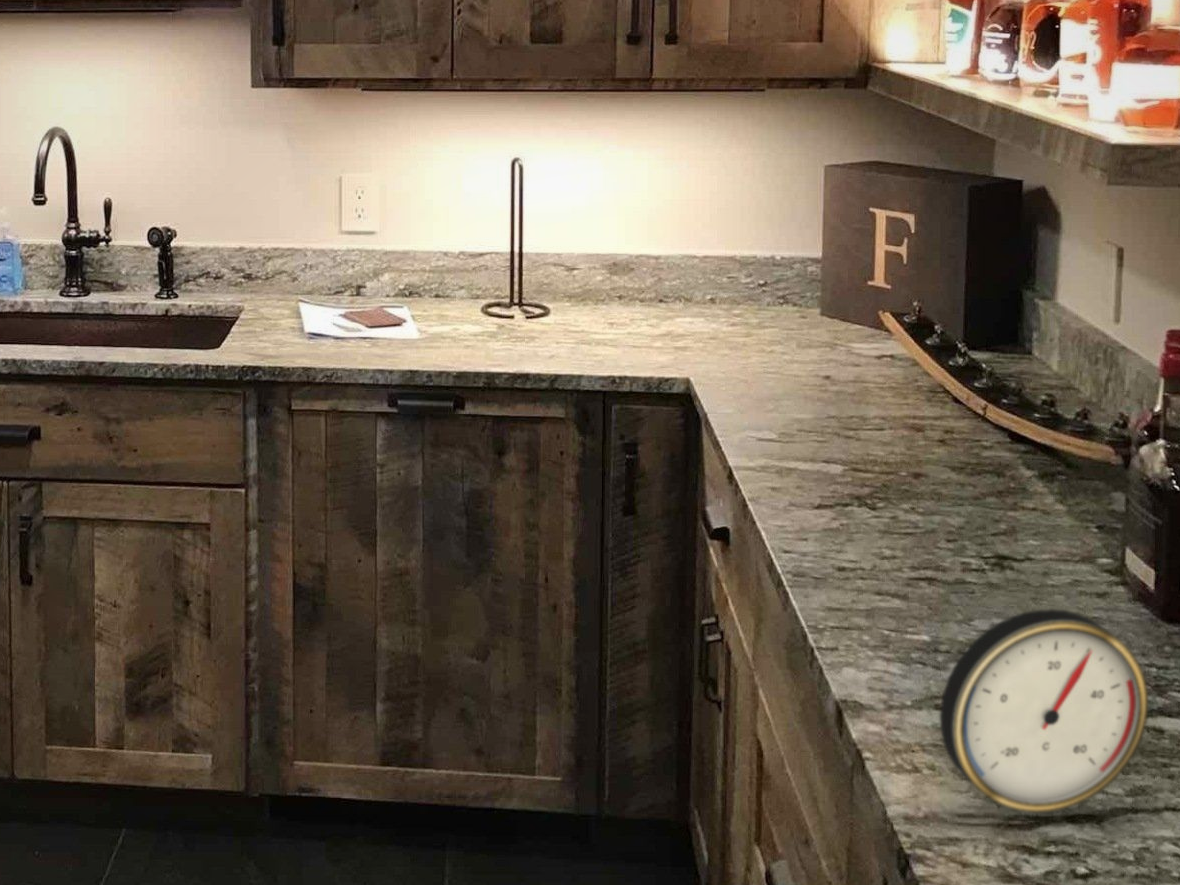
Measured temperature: 28 °C
